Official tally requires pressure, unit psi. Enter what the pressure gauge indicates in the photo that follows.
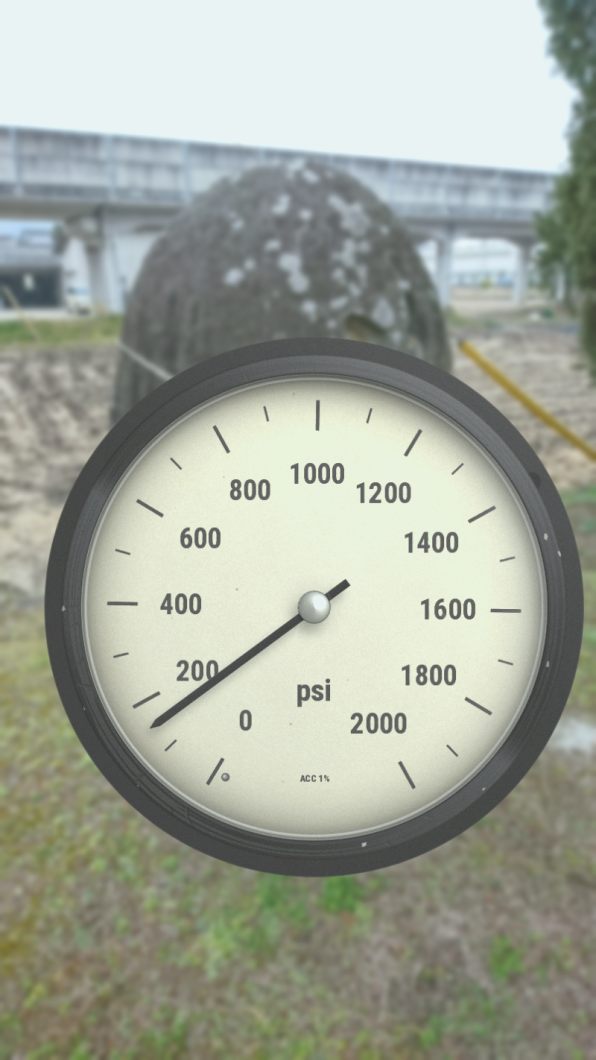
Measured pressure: 150 psi
